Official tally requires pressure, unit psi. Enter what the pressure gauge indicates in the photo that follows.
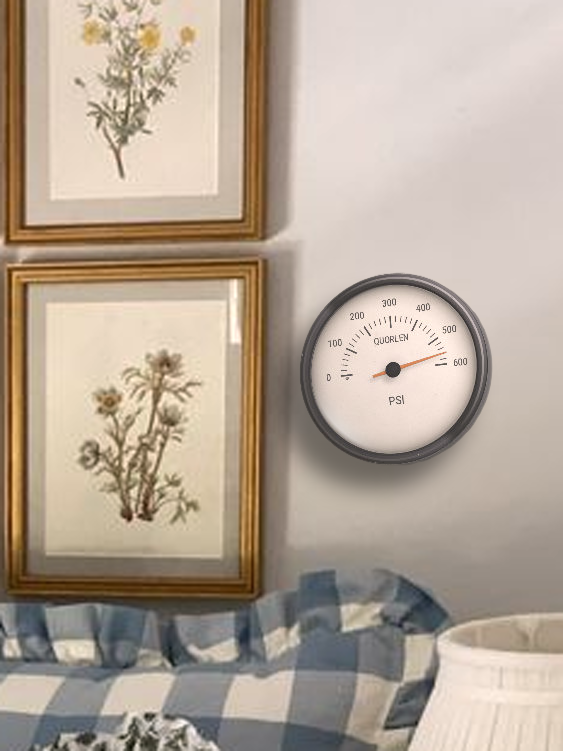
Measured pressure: 560 psi
